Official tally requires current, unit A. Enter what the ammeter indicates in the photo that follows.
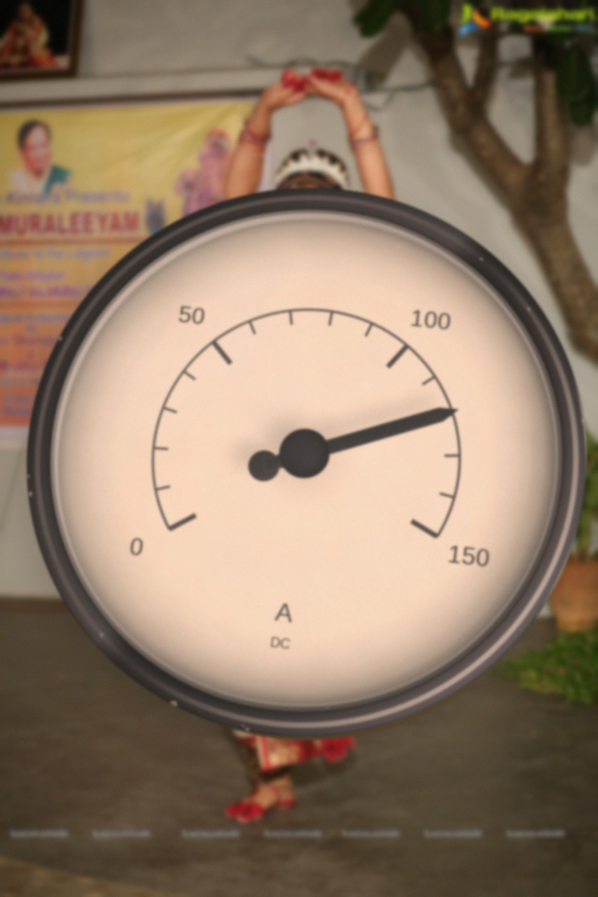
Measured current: 120 A
